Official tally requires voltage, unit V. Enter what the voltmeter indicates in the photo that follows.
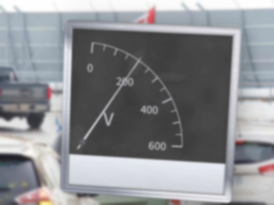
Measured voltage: 200 V
